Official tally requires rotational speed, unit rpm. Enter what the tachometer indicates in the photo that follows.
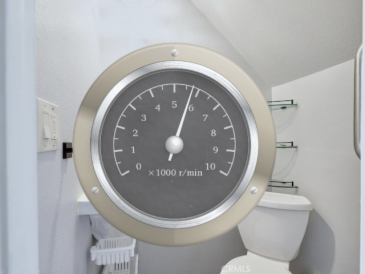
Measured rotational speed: 5750 rpm
